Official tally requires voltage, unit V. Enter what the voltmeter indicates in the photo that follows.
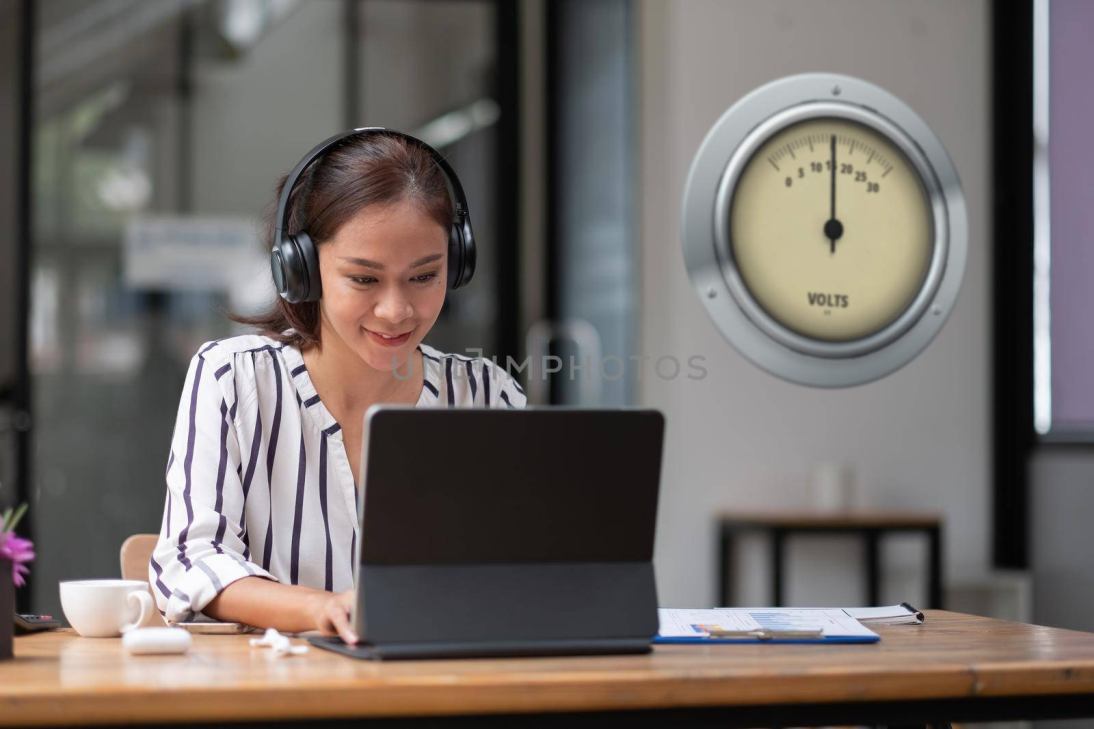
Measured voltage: 15 V
